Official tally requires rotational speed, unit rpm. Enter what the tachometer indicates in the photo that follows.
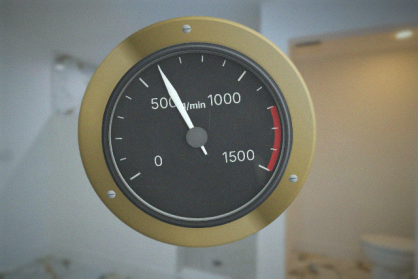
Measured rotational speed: 600 rpm
